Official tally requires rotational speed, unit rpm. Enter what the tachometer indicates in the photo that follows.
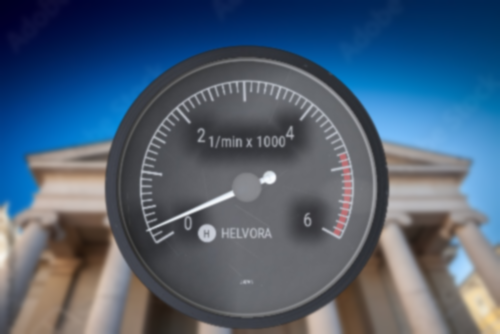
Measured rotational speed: 200 rpm
